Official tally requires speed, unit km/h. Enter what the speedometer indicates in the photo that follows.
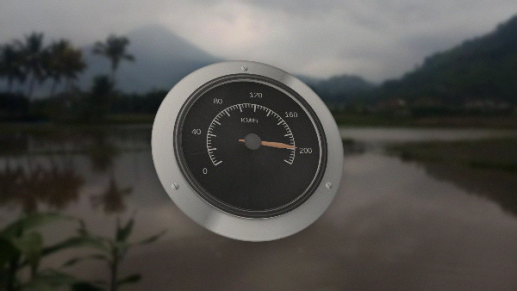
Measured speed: 200 km/h
